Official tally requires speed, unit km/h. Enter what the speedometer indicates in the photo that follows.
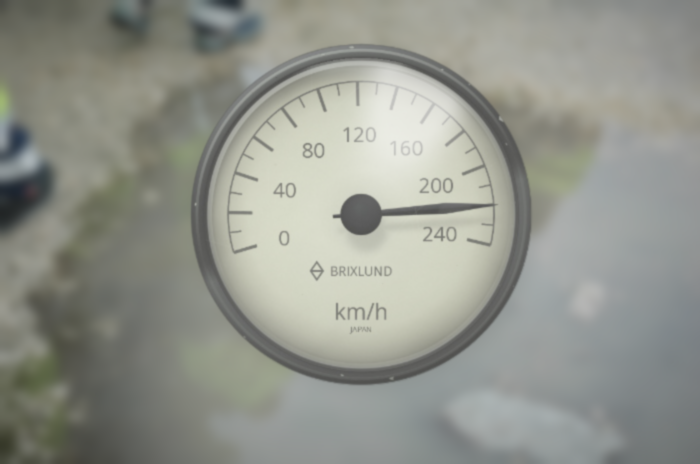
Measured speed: 220 km/h
